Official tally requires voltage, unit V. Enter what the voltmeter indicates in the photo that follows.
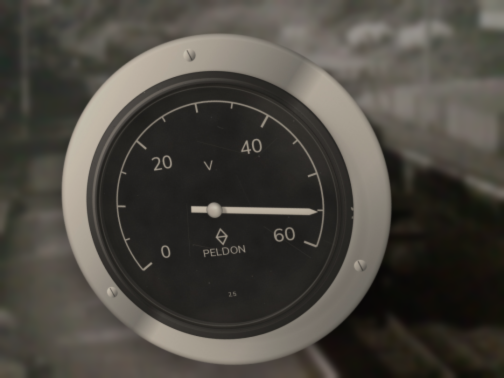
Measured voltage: 55 V
